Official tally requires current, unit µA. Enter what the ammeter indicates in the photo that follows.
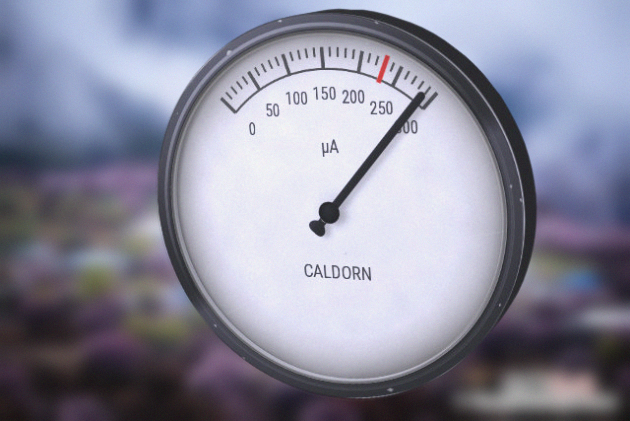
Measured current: 290 µA
